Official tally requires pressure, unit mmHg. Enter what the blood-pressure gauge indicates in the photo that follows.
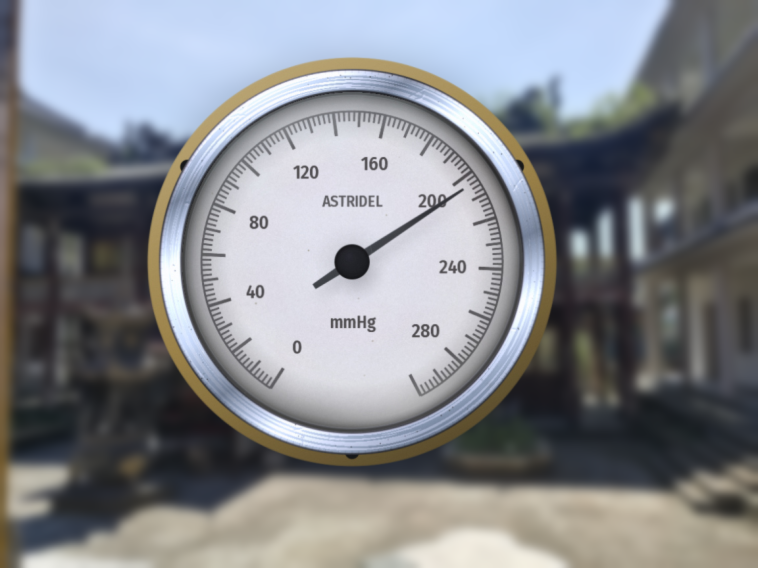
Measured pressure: 204 mmHg
